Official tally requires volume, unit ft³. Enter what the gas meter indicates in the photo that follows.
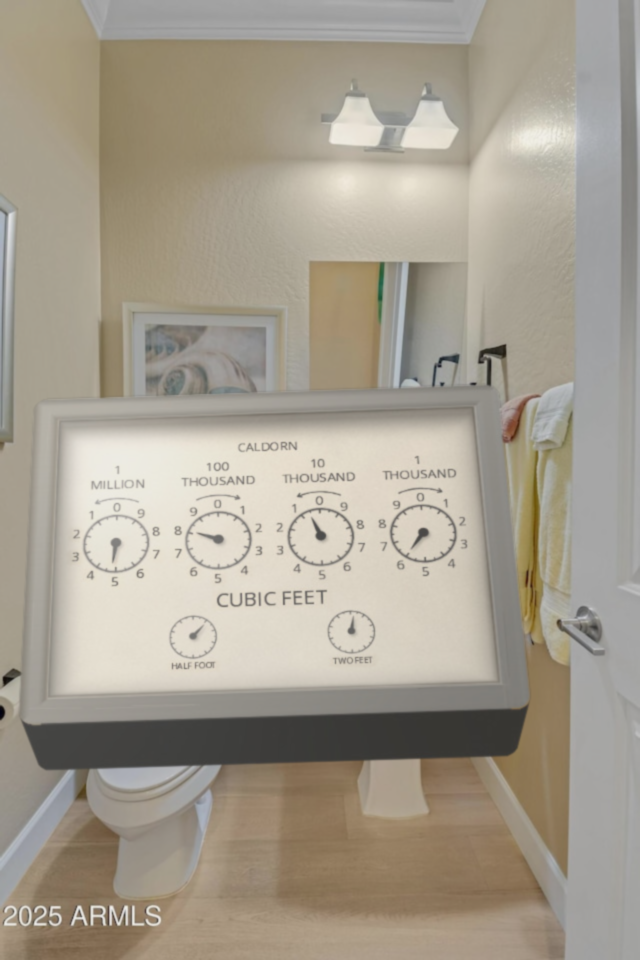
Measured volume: 480600 ft³
